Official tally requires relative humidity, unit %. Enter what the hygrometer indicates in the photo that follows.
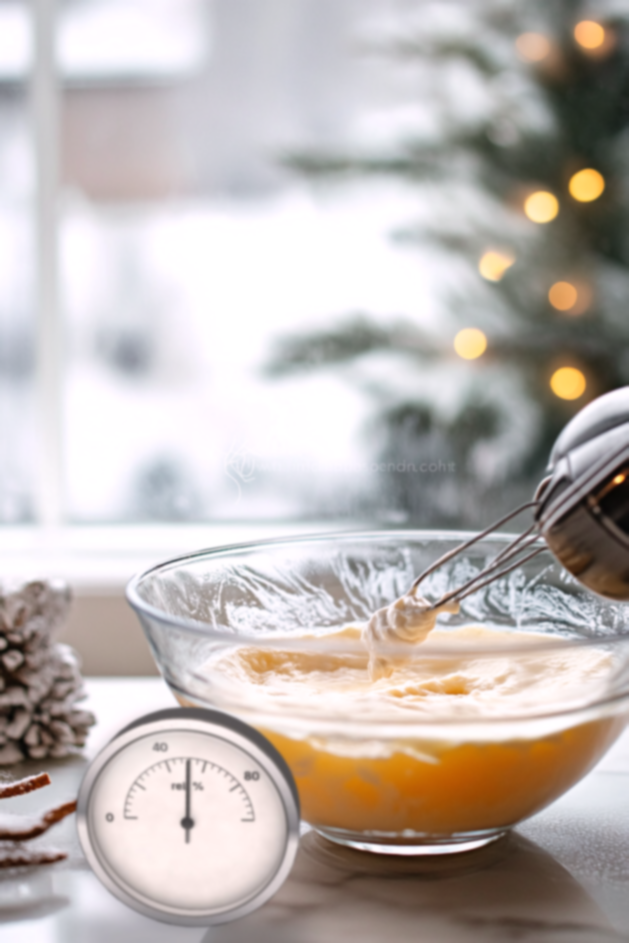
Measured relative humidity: 52 %
